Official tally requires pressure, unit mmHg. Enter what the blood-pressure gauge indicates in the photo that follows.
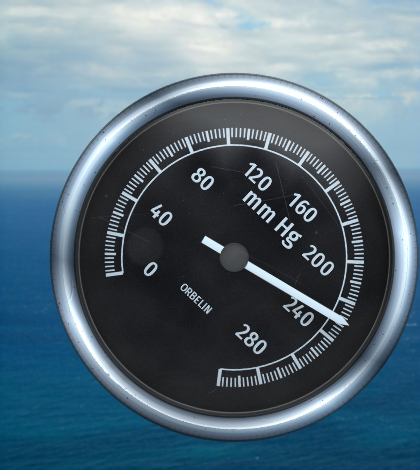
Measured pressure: 230 mmHg
